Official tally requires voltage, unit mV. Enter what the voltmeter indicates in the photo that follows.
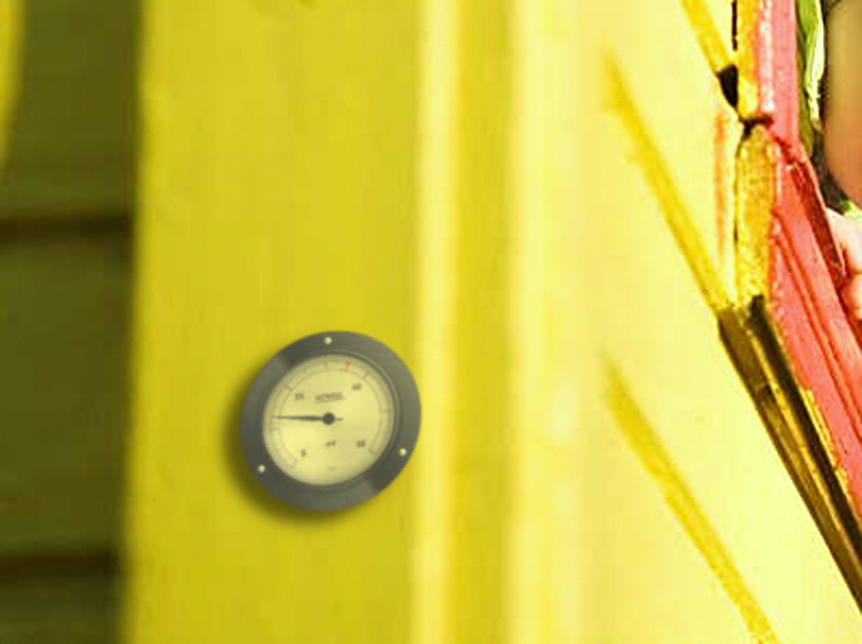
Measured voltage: 12.5 mV
